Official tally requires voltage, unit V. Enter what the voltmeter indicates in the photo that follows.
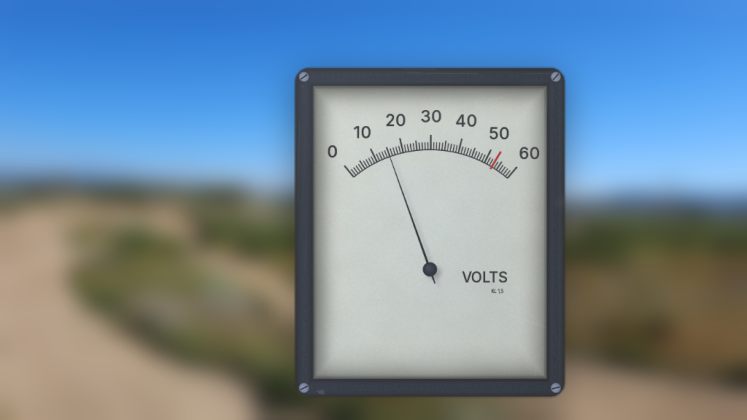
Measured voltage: 15 V
